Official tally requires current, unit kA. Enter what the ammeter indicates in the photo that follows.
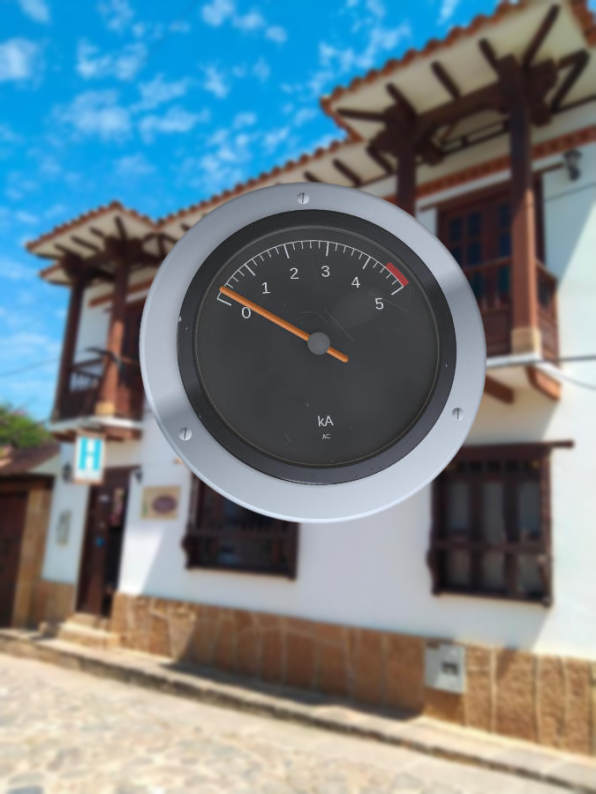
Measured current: 0.2 kA
